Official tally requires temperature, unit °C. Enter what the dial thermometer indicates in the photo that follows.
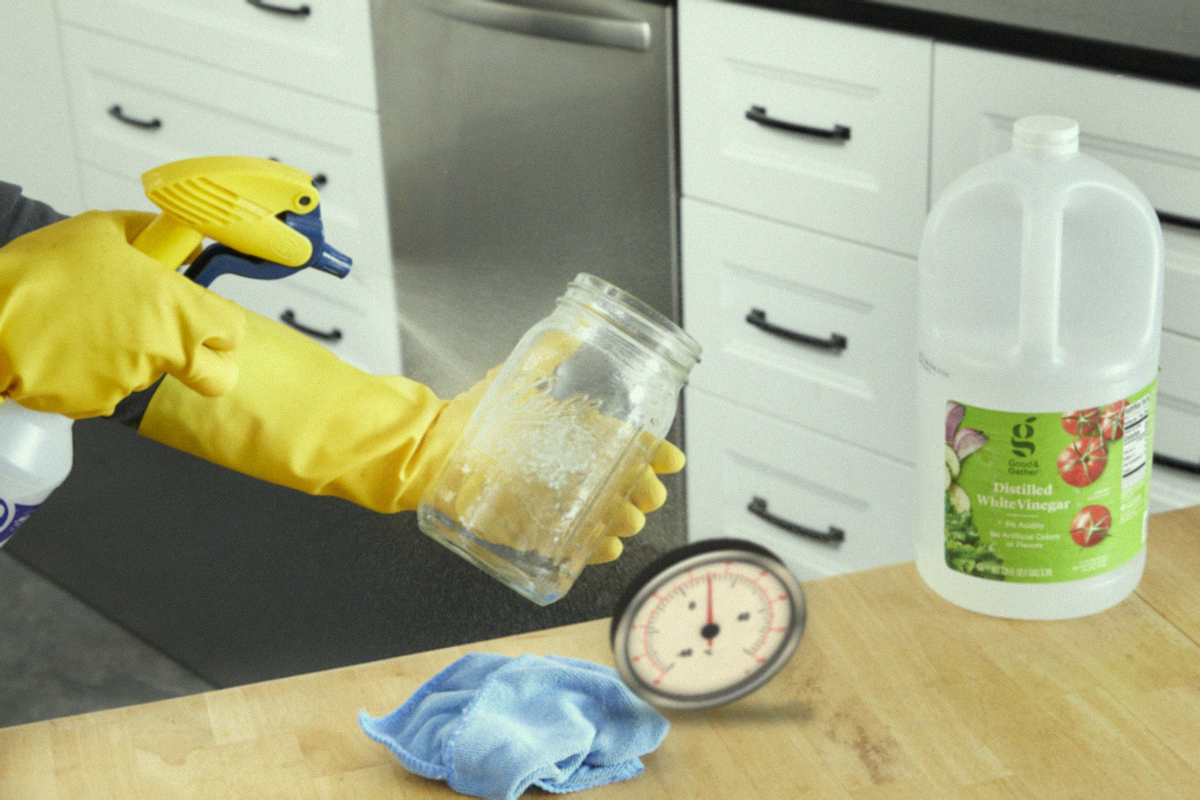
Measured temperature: 10 °C
